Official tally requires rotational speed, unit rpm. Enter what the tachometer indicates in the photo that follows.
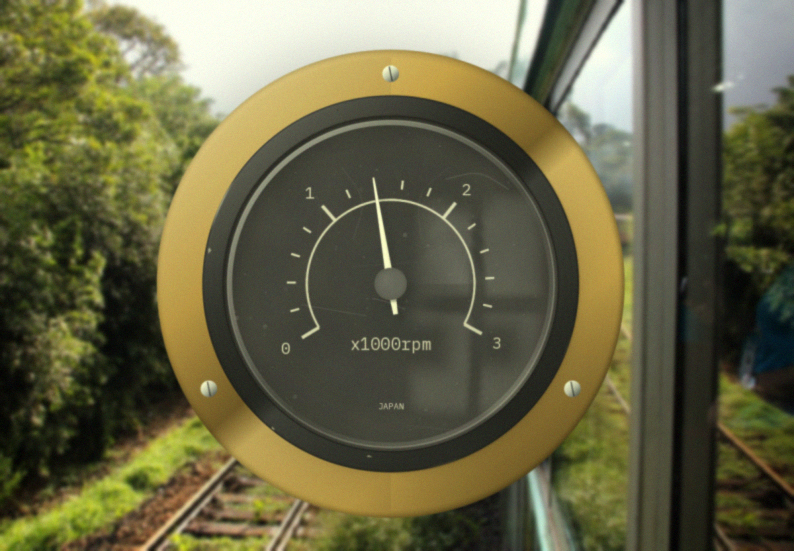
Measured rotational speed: 1400 rpm
